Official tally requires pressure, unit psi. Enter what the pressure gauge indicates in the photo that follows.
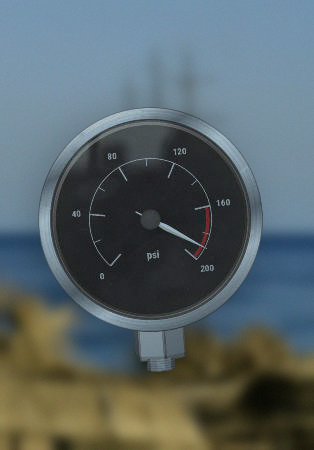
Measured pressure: 190 psi
